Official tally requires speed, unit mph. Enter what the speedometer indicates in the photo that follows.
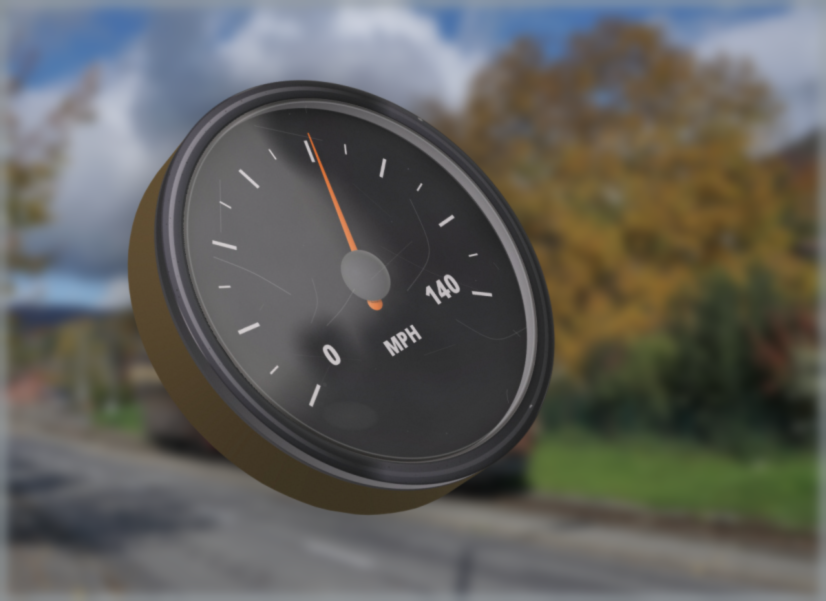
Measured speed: 80 mph
